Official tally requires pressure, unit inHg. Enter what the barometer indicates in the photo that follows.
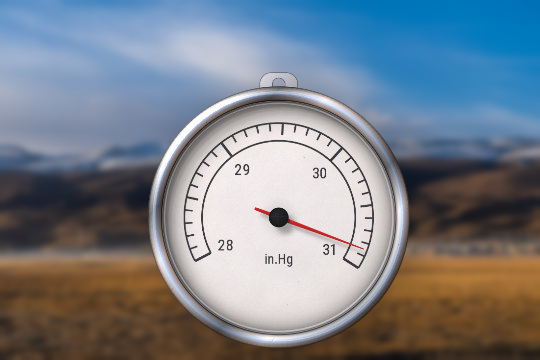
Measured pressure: 30.85 inHg
